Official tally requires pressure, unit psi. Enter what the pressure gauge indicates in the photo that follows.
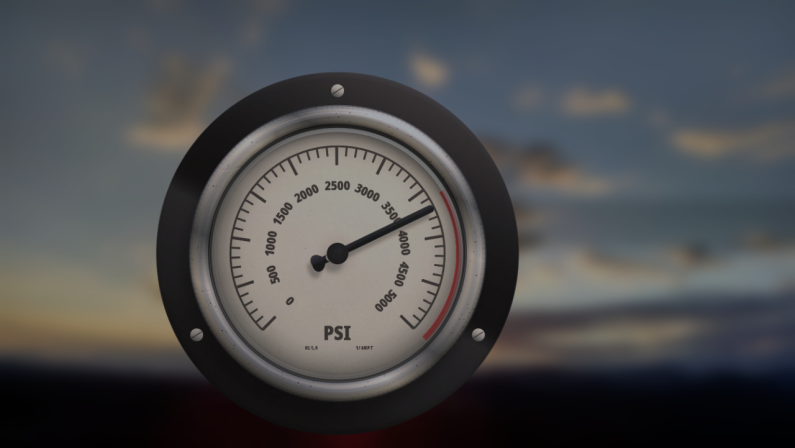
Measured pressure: 3700 psi
